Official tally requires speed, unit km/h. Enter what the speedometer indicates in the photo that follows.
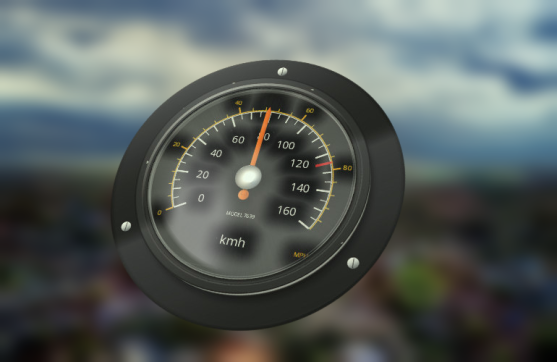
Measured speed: 80 km/h
